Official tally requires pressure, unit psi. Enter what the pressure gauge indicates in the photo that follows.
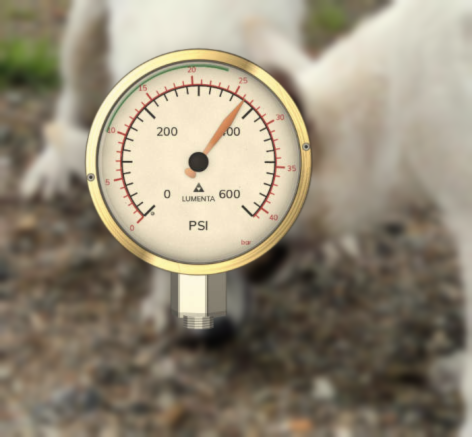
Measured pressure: 380 psi
